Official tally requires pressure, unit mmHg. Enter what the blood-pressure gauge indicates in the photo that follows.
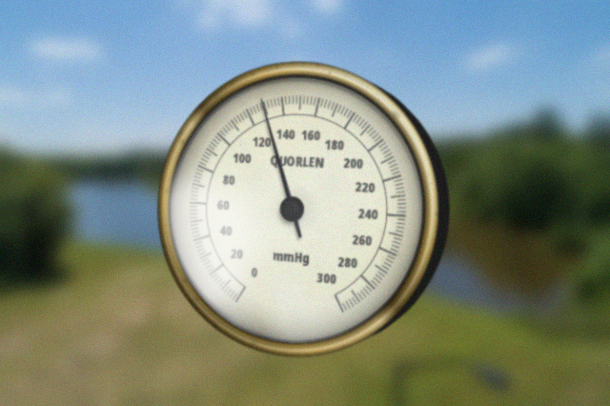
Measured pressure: 130 mmHg
